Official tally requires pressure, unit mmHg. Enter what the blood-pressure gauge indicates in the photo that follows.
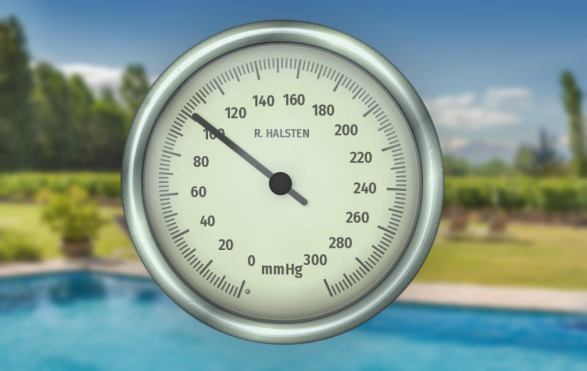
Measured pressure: 102 mmHg
